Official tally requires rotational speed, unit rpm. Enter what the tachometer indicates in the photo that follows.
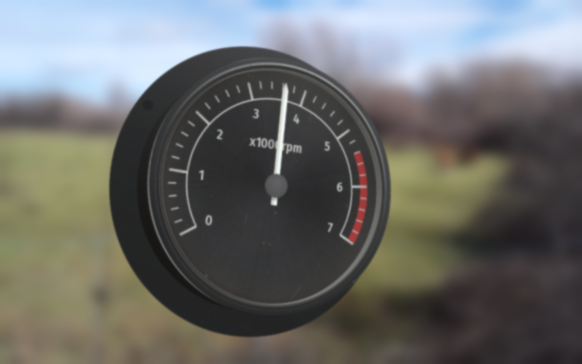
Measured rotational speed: 3600 rpm
